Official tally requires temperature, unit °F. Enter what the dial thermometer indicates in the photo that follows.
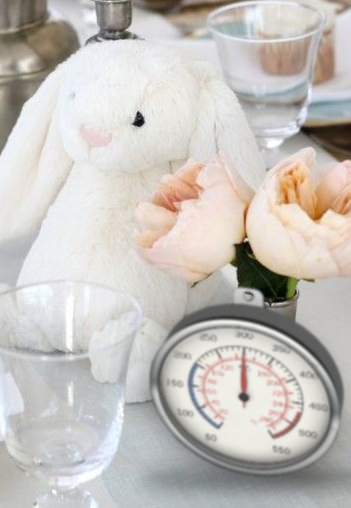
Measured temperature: 300 °F
